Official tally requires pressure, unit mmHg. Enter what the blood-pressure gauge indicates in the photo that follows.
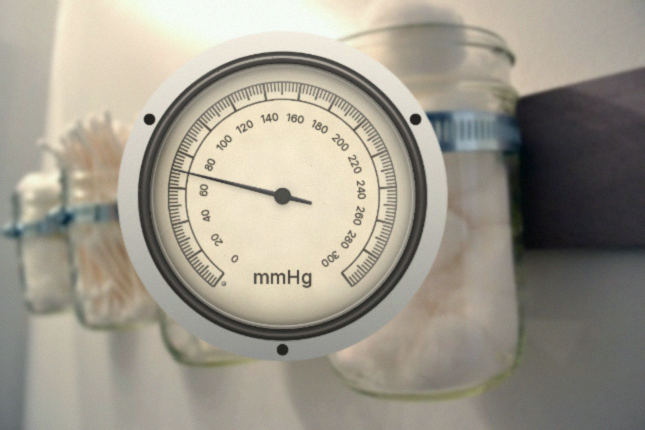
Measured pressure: 70 mmHg
